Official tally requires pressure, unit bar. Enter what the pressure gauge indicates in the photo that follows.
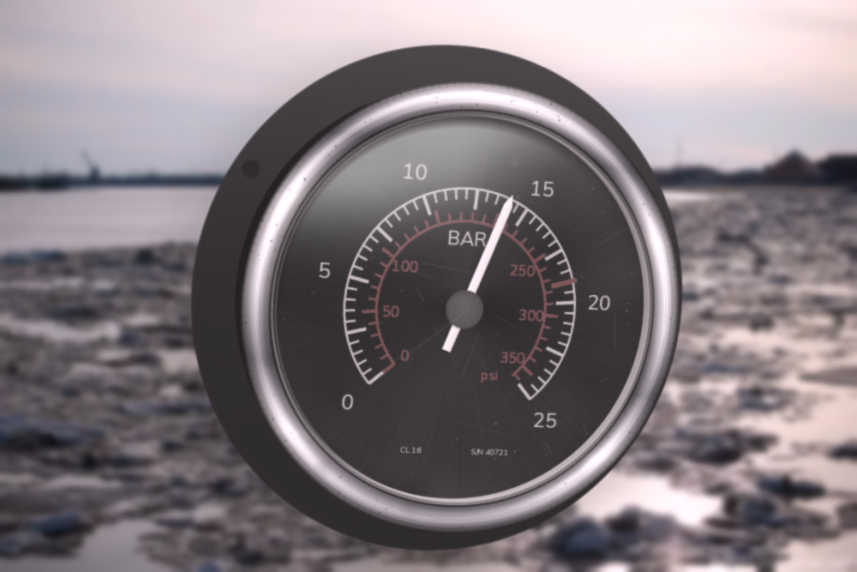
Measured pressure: 14 bar
